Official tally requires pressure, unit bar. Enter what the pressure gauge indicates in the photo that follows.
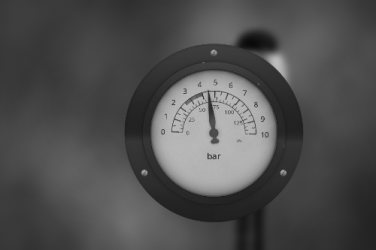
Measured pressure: 4.5 bar
